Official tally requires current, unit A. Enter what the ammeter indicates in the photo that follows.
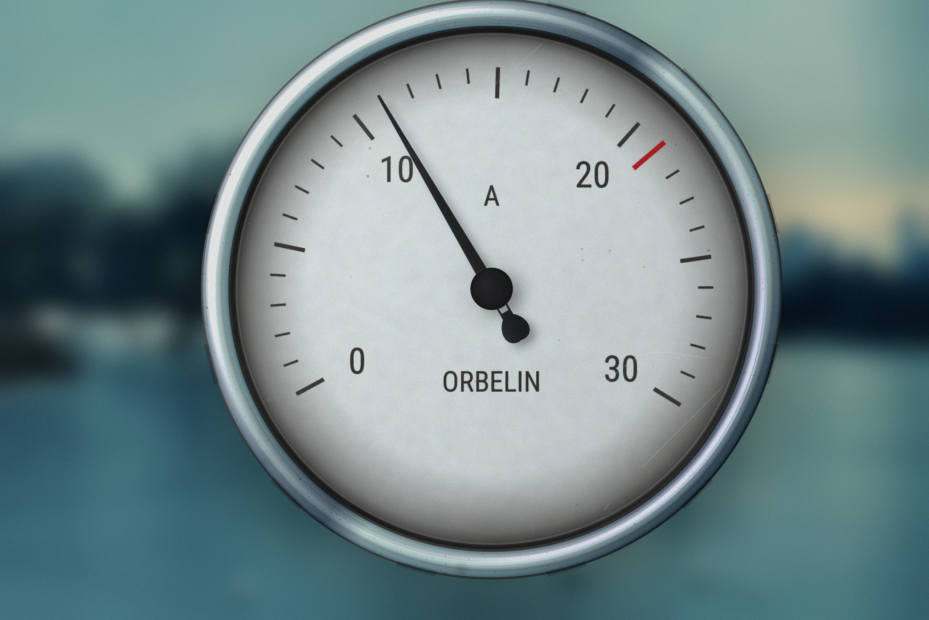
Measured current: 11 A
